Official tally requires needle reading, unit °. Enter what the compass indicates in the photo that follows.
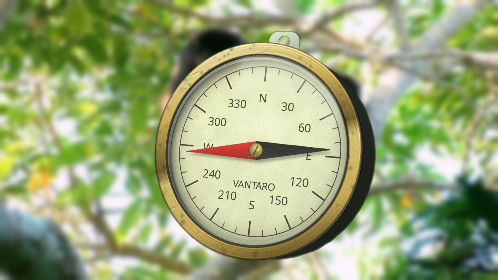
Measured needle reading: 265 °
